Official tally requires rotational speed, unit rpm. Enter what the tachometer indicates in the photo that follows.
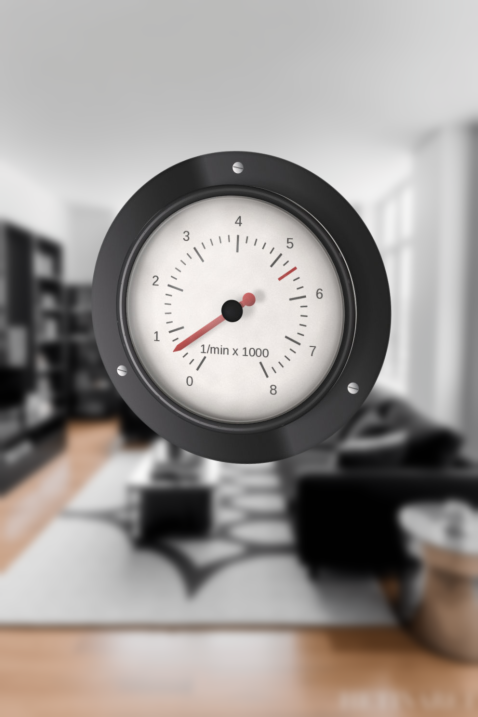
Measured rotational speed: 600 rpm
